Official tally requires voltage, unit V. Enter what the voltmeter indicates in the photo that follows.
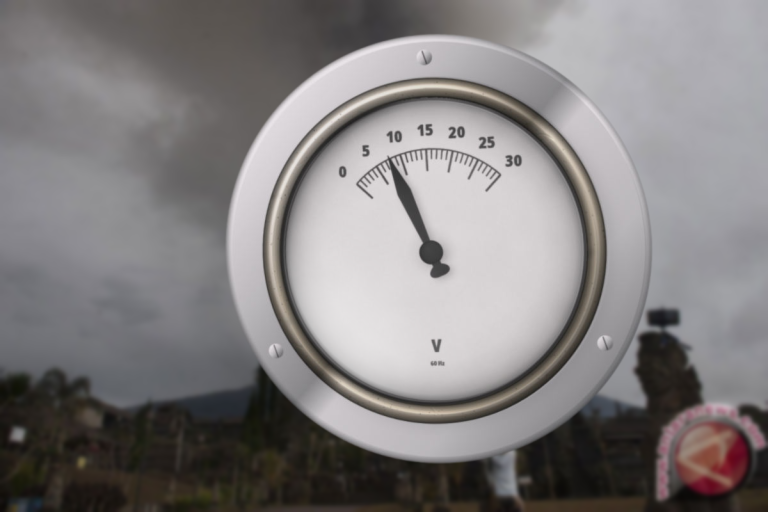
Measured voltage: 8 V
